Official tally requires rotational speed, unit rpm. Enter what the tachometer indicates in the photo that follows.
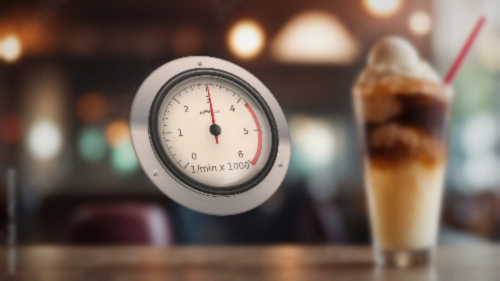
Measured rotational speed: 3000 rpm
